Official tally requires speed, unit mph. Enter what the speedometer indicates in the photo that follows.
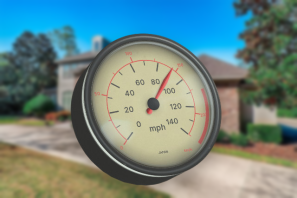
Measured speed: 90 mph
